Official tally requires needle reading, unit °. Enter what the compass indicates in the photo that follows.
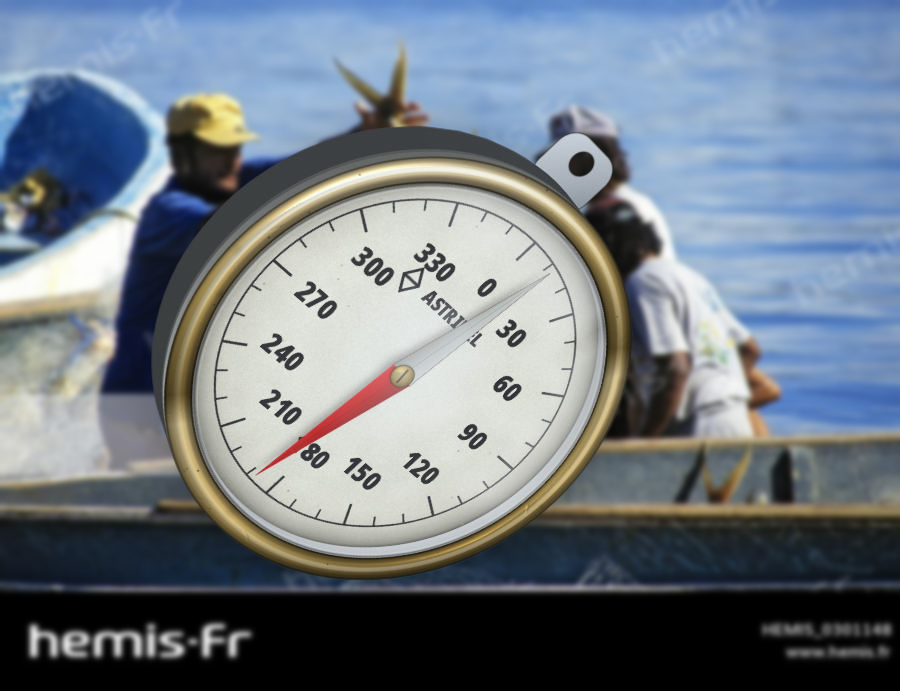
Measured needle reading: 190 °
